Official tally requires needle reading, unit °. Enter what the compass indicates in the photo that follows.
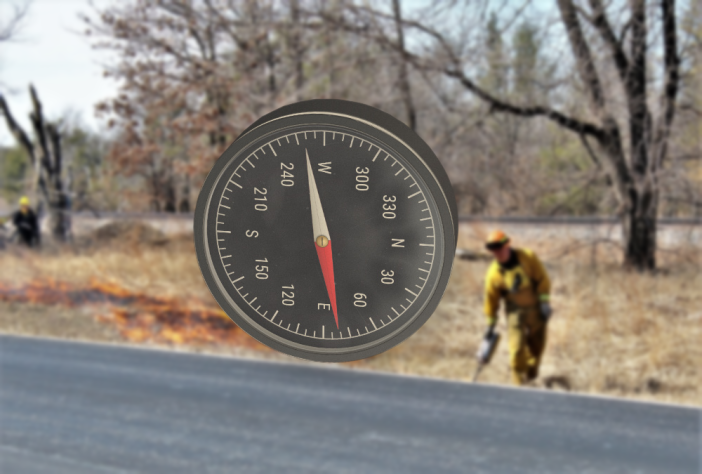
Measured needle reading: 80 °
